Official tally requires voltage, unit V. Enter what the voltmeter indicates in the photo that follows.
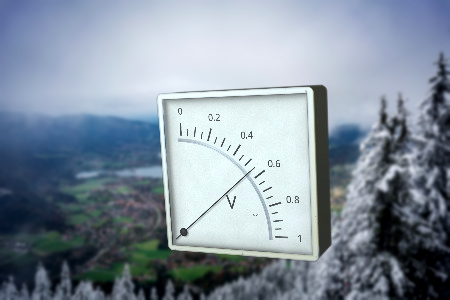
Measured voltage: 0.55 V
